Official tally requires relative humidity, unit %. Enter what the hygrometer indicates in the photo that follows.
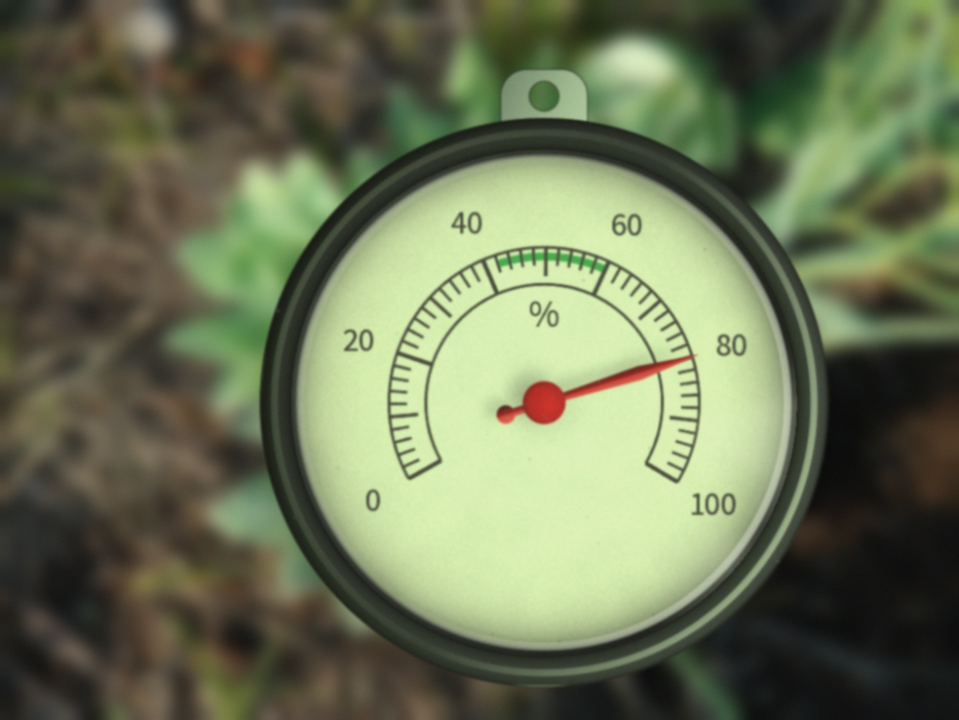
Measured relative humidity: 80 %
